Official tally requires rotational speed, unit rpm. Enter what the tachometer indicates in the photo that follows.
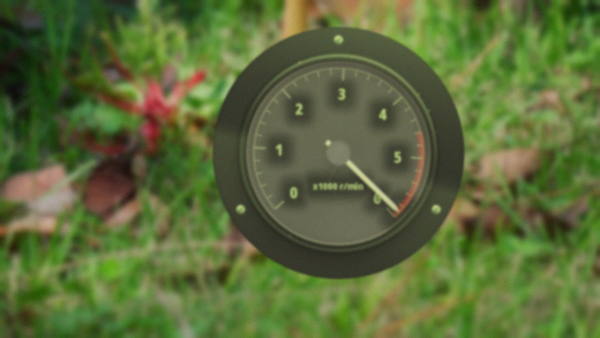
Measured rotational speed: 5900 rpm
